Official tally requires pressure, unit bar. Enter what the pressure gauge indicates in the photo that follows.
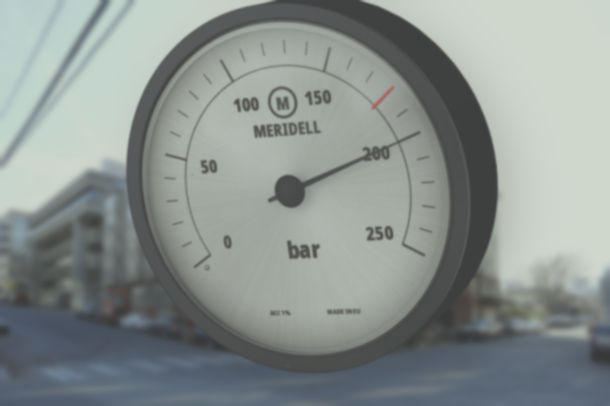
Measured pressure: 200 bar
